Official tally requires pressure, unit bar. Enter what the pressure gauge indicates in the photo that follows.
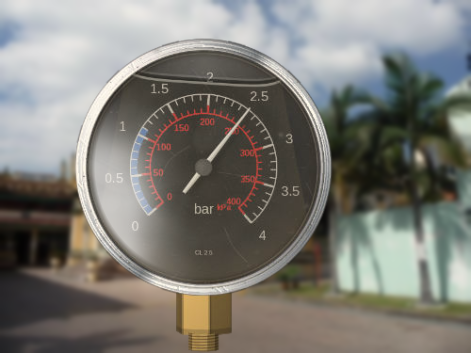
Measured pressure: 2.5 bar
